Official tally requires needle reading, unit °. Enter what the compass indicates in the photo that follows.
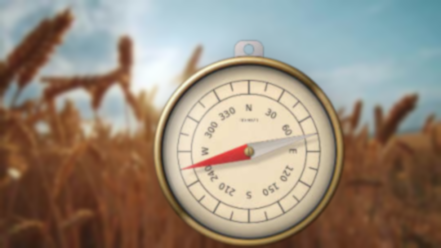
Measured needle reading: 255 °
